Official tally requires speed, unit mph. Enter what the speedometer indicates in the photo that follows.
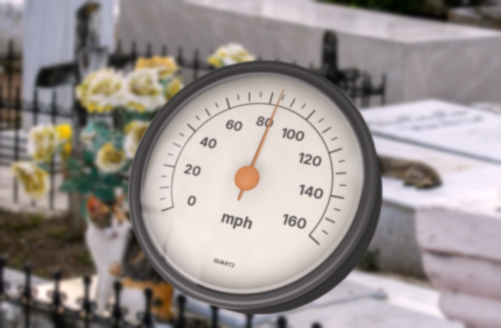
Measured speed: 85 mph
